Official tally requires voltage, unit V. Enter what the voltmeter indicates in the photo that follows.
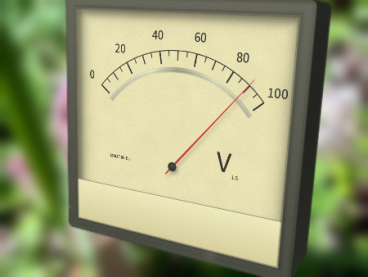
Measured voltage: 90 V
